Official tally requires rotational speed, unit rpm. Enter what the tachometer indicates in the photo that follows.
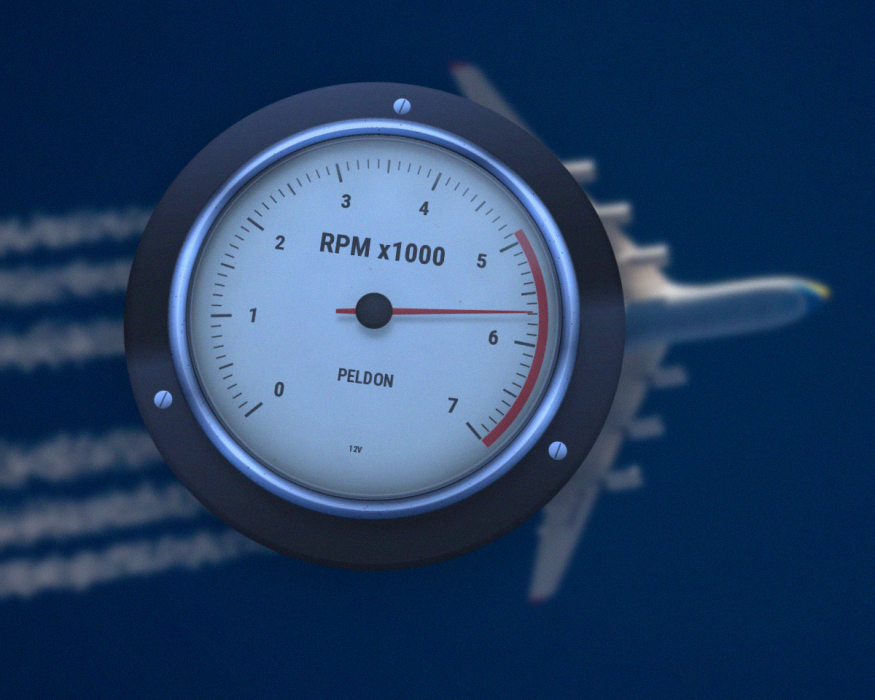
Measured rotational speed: 5700 rpm
